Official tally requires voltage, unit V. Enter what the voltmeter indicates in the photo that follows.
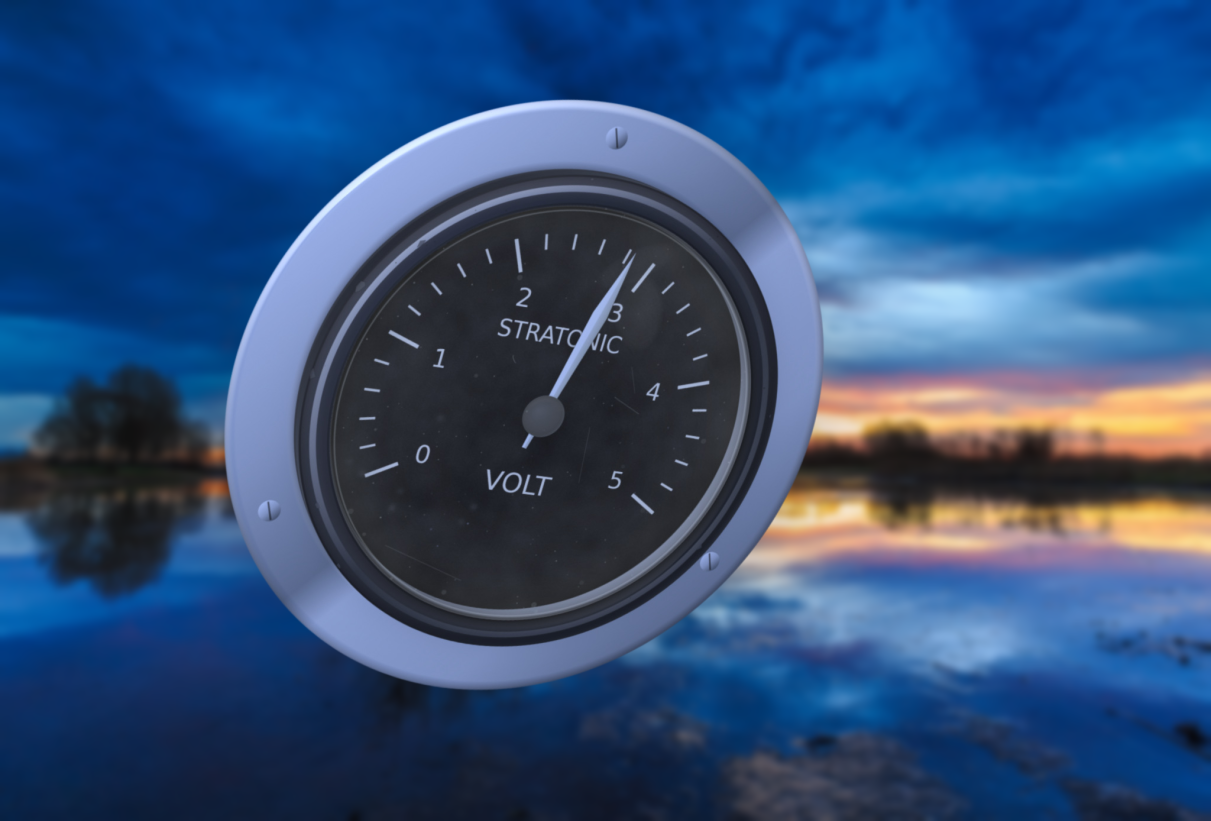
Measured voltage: 2.8 V
